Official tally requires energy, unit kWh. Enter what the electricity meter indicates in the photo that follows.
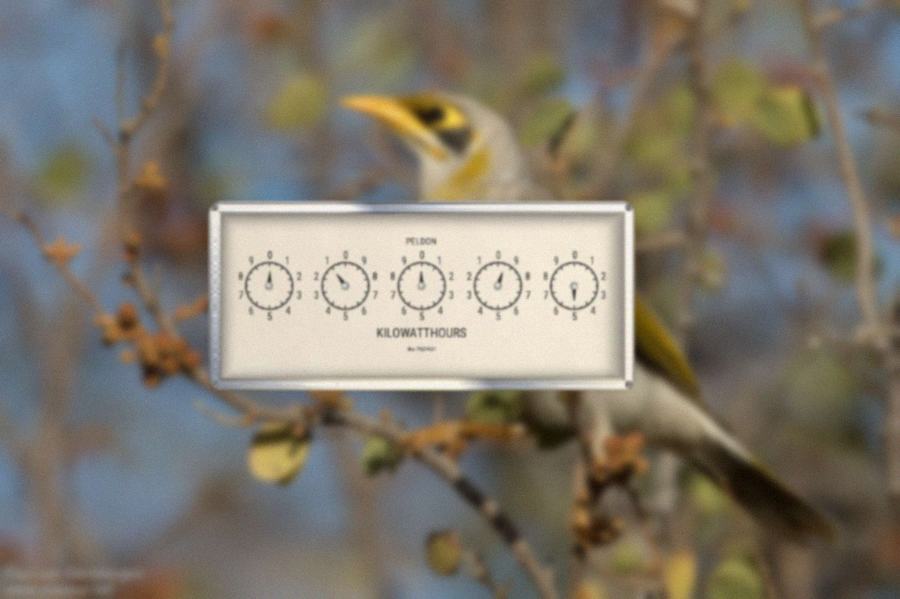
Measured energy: 995 kWh
